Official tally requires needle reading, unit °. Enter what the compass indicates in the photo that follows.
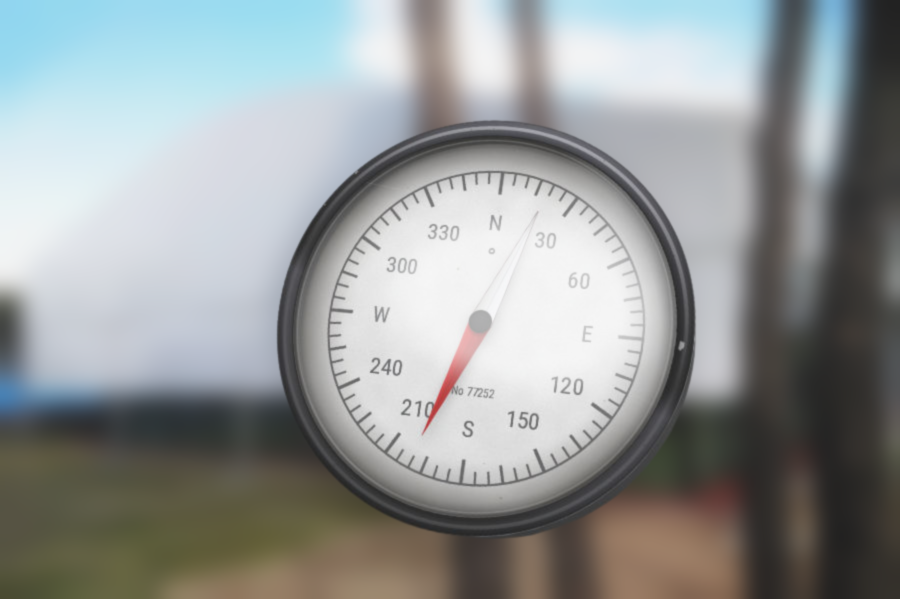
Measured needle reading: 200 °
